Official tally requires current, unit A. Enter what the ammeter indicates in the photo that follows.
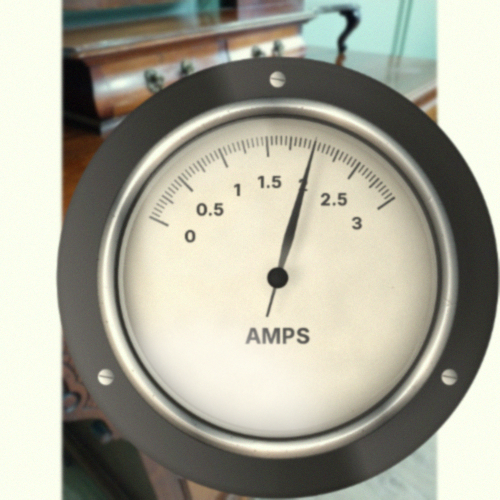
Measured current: 2 A
